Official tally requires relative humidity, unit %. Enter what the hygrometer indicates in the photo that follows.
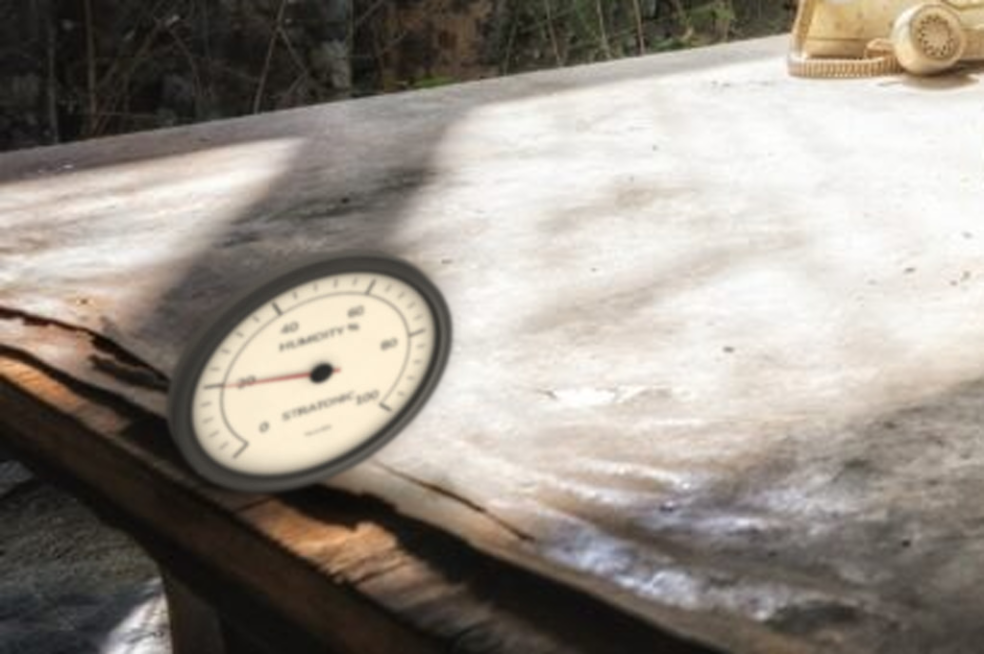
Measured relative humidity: 20 %
